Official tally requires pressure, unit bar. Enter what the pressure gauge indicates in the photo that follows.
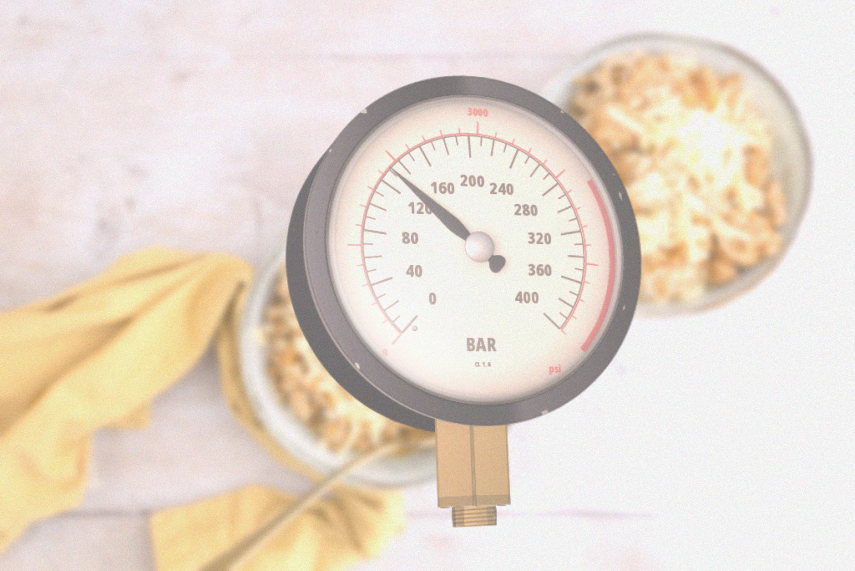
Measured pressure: 130 bar
